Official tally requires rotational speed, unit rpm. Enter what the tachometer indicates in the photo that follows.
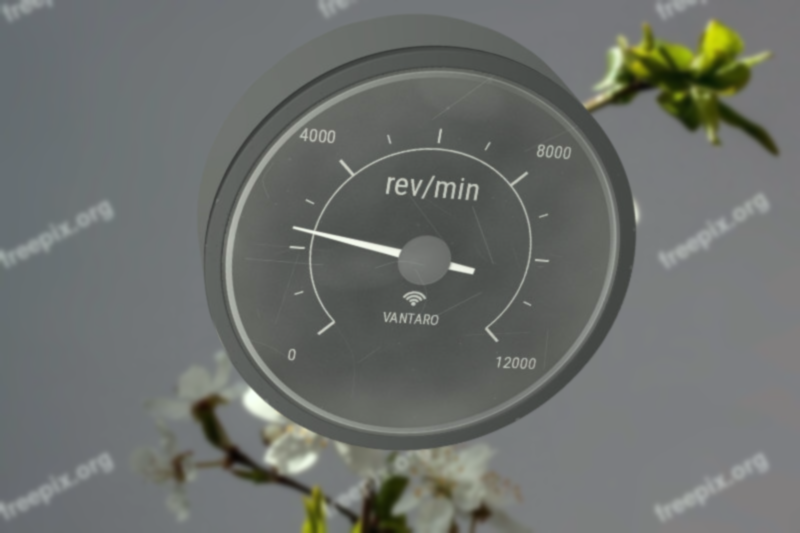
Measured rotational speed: 2500 rpm
